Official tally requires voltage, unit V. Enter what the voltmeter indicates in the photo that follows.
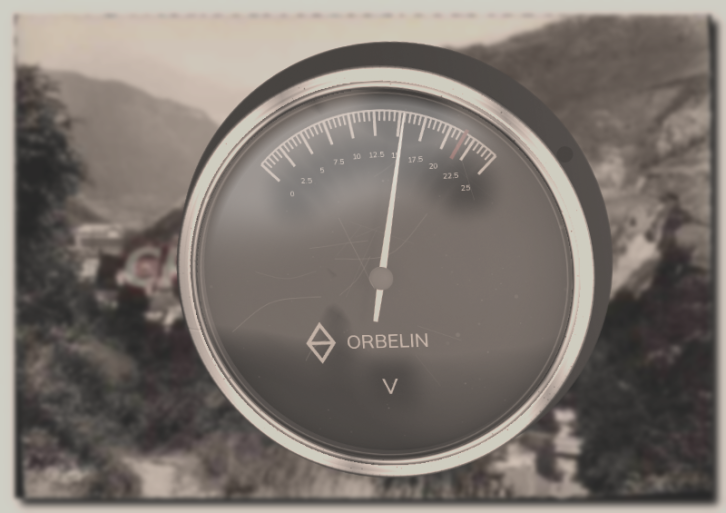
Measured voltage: 15.5 V
